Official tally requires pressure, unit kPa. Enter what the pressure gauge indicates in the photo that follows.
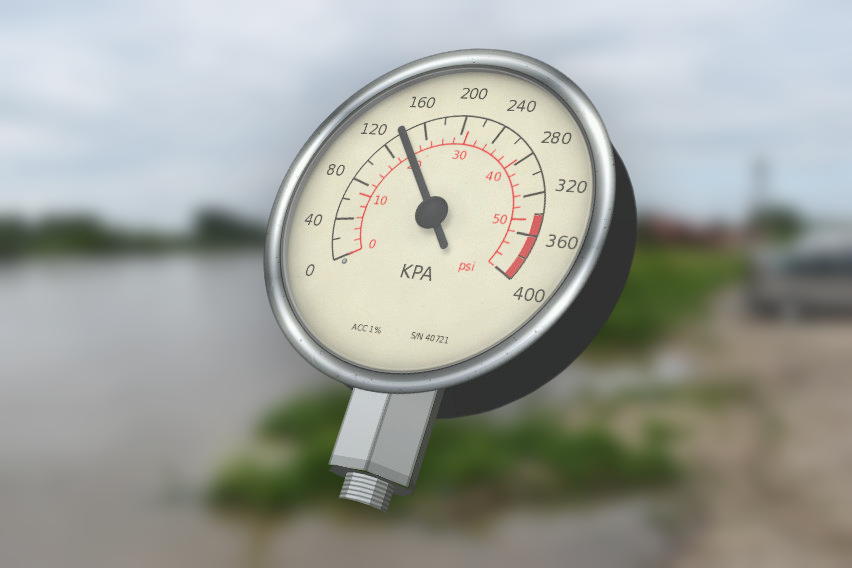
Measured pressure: 140 kPa
